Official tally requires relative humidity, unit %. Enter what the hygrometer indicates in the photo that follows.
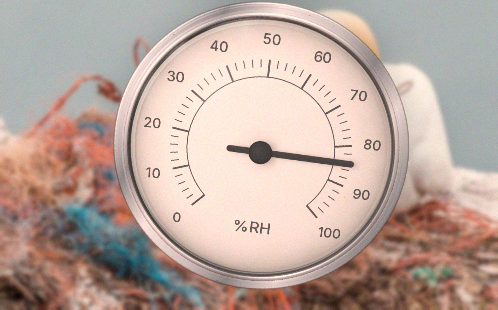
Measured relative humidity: 84 %
